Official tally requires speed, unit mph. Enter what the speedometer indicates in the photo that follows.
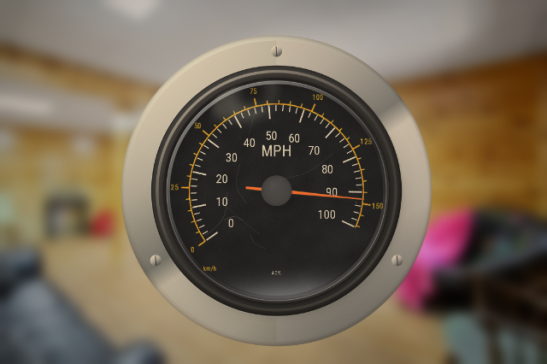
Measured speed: 92 mph
